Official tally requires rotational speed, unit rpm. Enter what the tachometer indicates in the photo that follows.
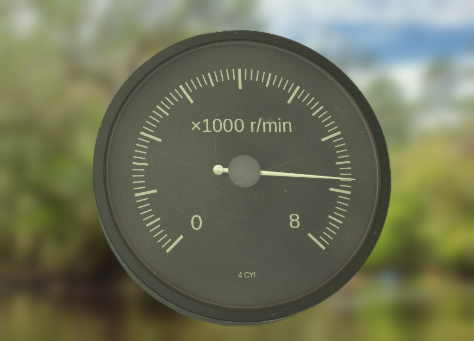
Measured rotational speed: 6800 rpm
